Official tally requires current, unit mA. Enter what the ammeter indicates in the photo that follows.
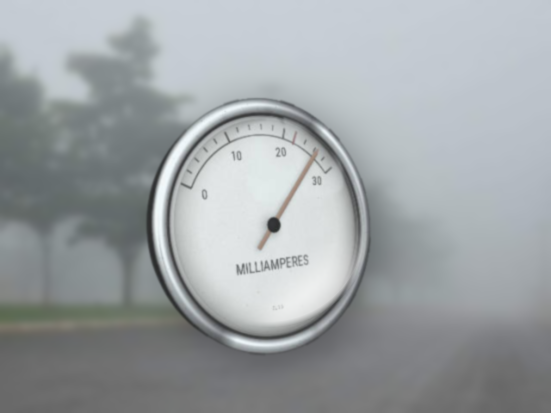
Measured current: 26 mA
